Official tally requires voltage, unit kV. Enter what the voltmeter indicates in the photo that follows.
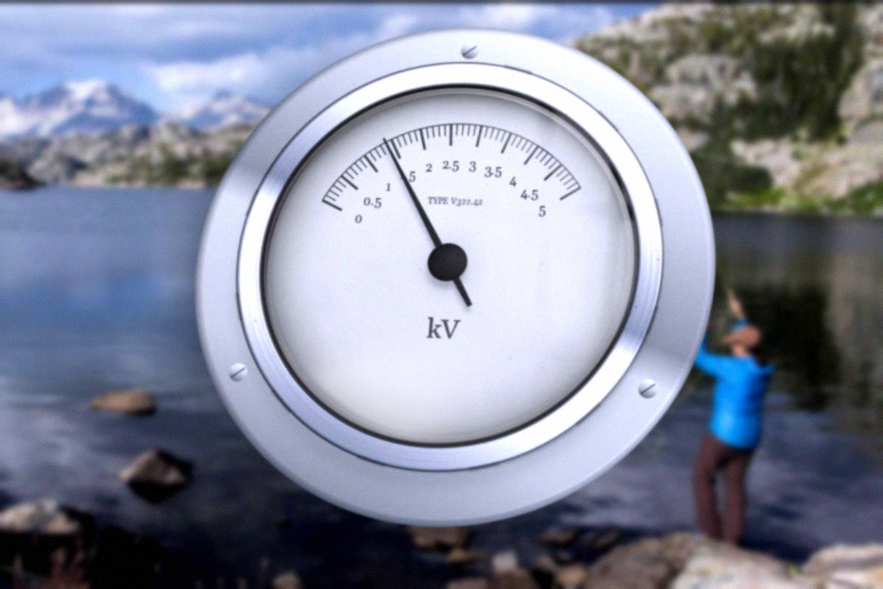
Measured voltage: 1.4 kV
